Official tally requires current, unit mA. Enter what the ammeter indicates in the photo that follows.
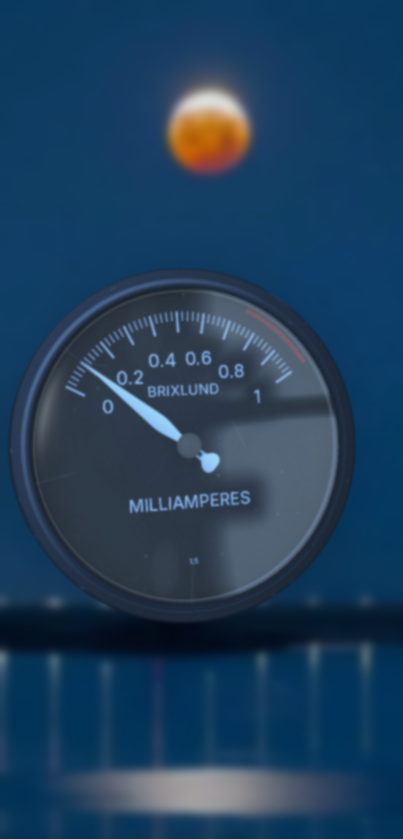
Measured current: 0.1 mA
